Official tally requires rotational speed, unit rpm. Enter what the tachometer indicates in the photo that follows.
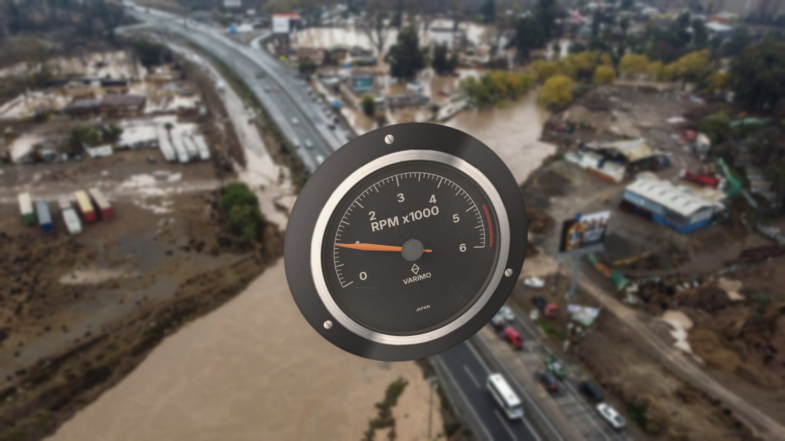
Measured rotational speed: 1000 rpm
